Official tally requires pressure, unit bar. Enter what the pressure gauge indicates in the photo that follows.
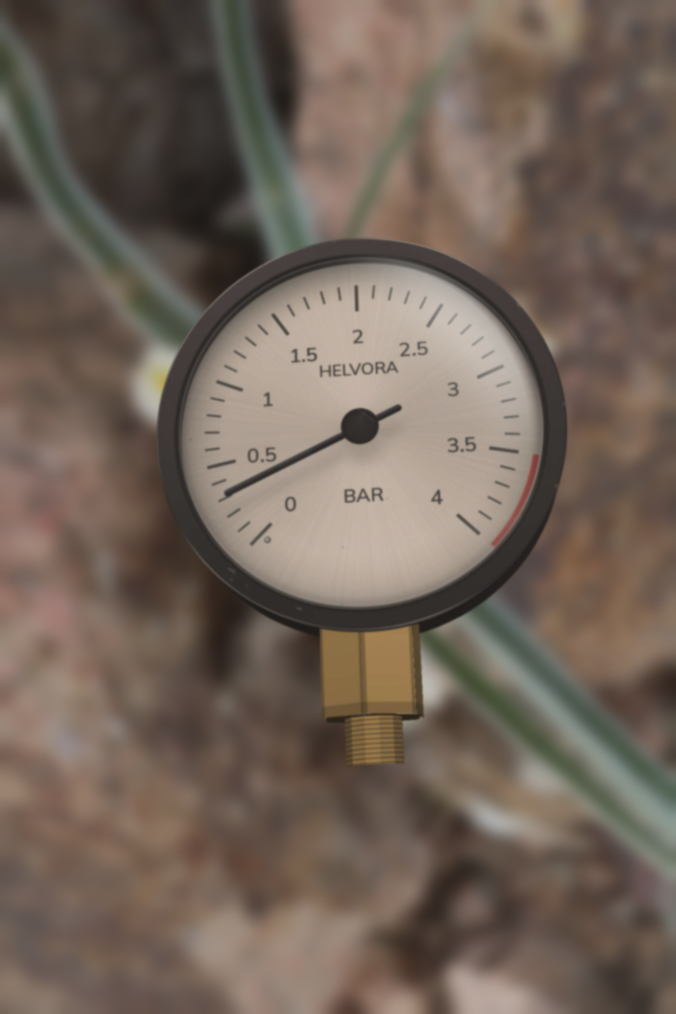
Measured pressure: 0.3 bar
